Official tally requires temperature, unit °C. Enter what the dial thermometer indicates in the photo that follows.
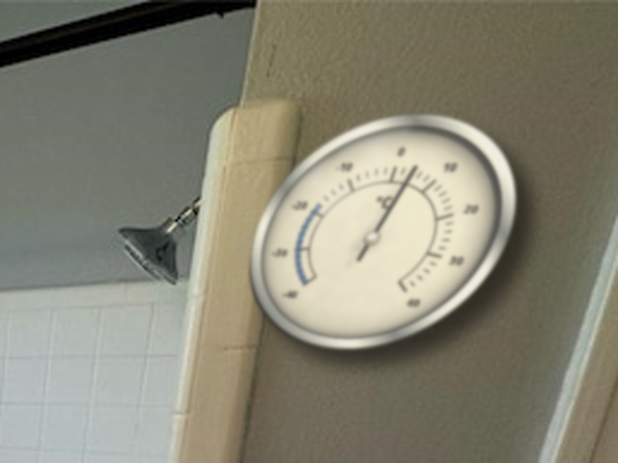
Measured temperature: 4 °C
